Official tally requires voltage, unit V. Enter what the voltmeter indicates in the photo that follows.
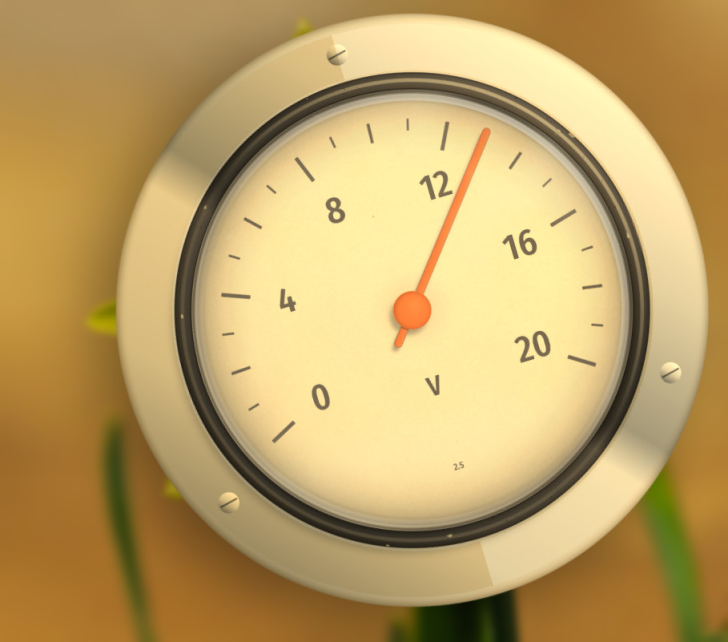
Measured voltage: 13 V
